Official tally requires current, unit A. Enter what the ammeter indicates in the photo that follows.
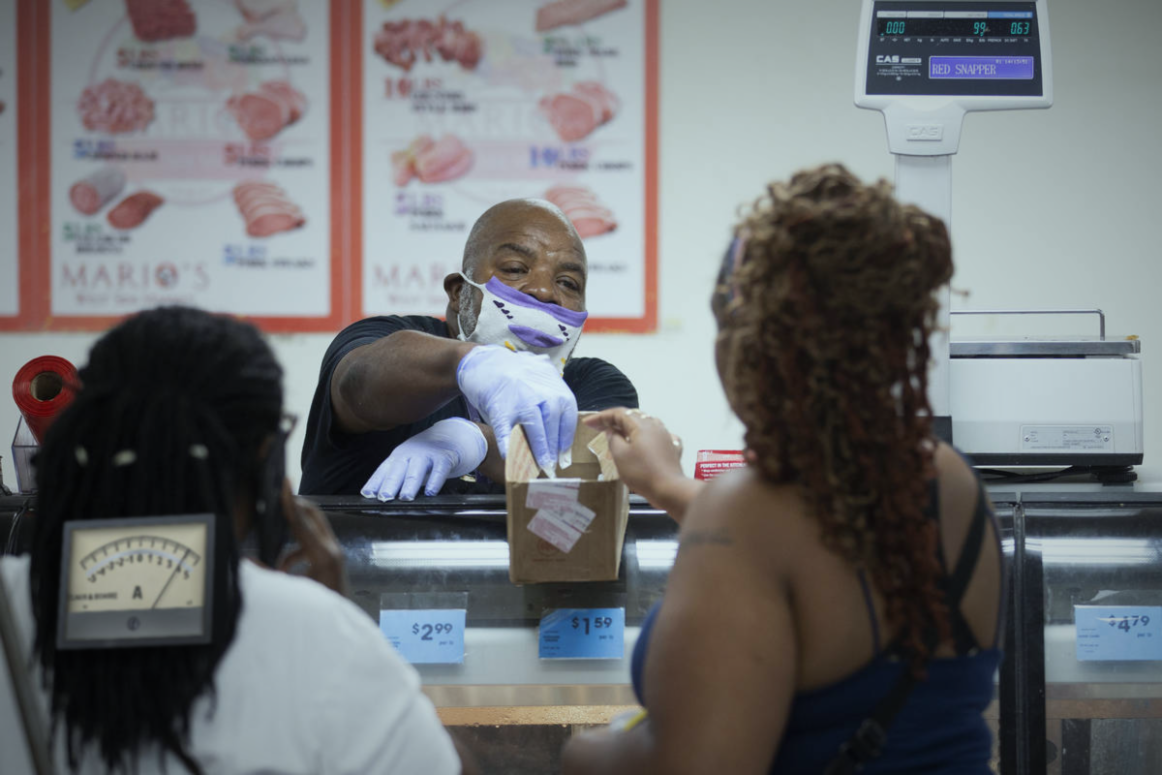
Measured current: 4 A
